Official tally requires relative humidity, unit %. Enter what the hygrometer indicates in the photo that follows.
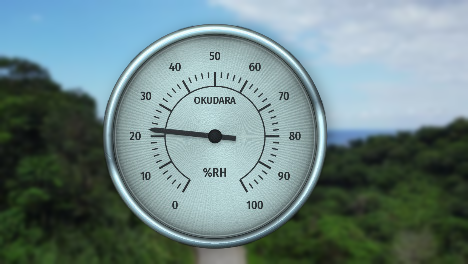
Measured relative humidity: 22 %
